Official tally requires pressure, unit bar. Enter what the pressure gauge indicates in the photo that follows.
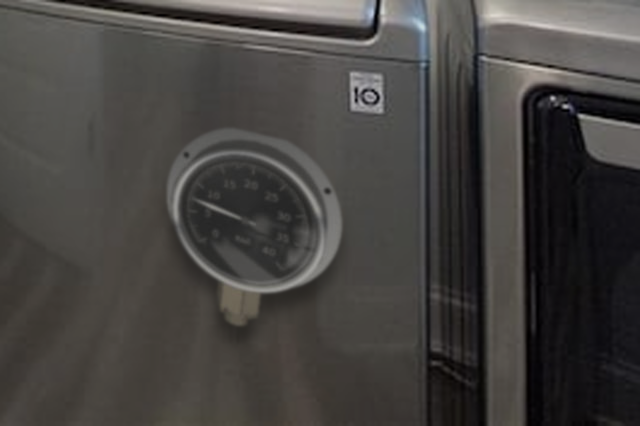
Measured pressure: 7.5 bar
